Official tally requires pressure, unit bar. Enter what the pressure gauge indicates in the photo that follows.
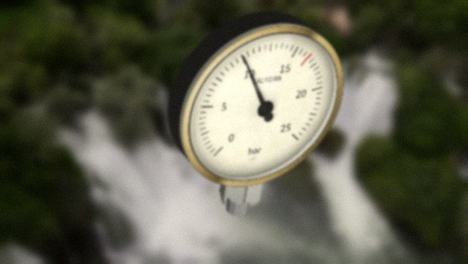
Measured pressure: 10 bar
